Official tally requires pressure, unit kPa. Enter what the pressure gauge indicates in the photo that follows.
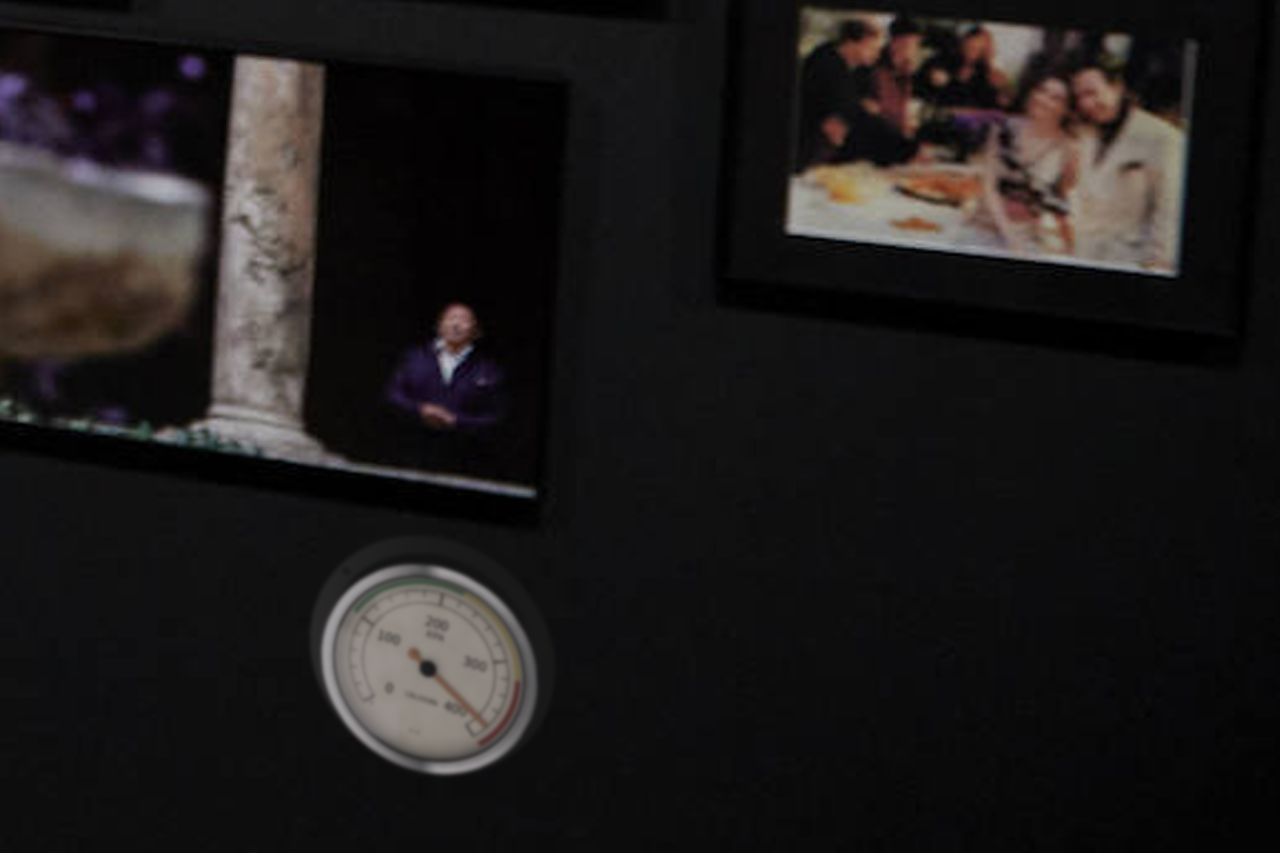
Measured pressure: 380 kPa
